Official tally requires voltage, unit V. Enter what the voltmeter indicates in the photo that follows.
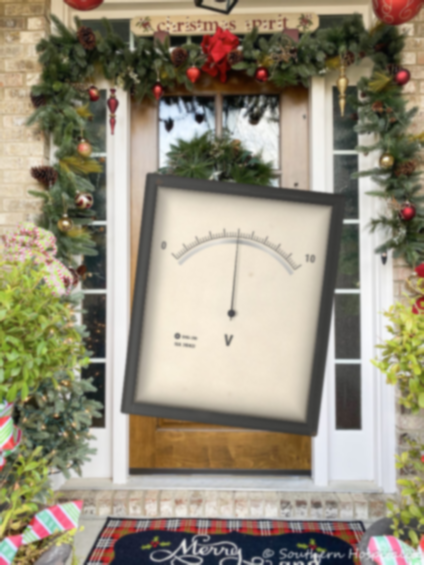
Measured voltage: 5 V
